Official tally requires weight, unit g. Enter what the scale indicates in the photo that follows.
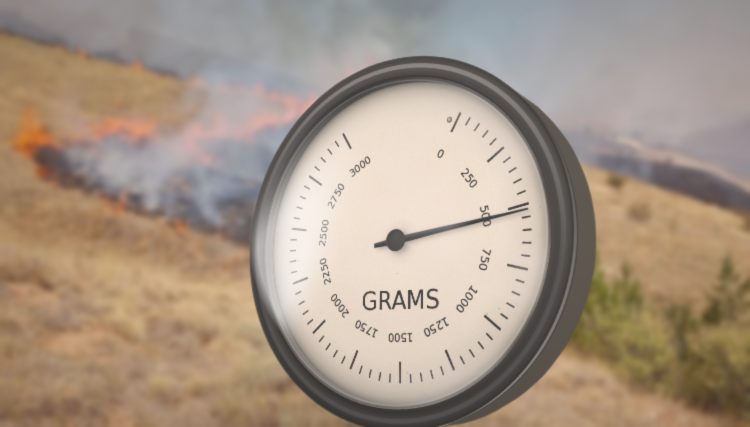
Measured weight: 525 g
